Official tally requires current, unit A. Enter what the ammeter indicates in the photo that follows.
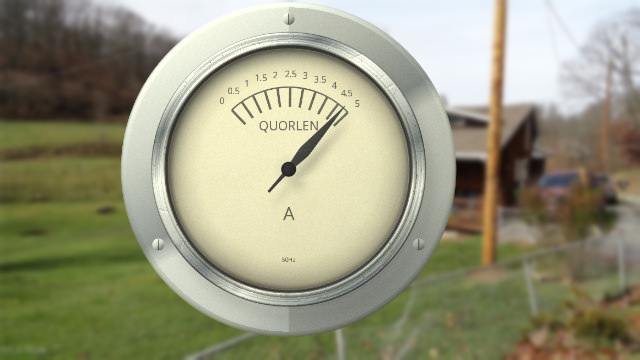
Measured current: 4.75 A
